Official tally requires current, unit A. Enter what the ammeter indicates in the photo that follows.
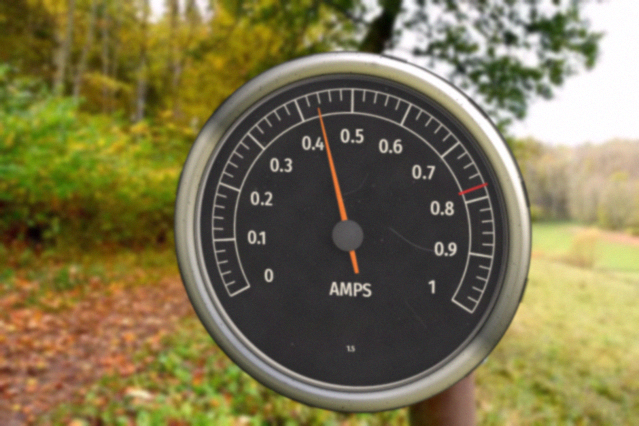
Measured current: 0.44 A
